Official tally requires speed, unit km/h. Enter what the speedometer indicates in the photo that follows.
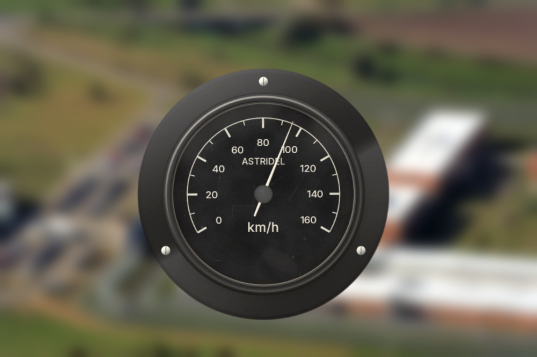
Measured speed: 95 km/h
